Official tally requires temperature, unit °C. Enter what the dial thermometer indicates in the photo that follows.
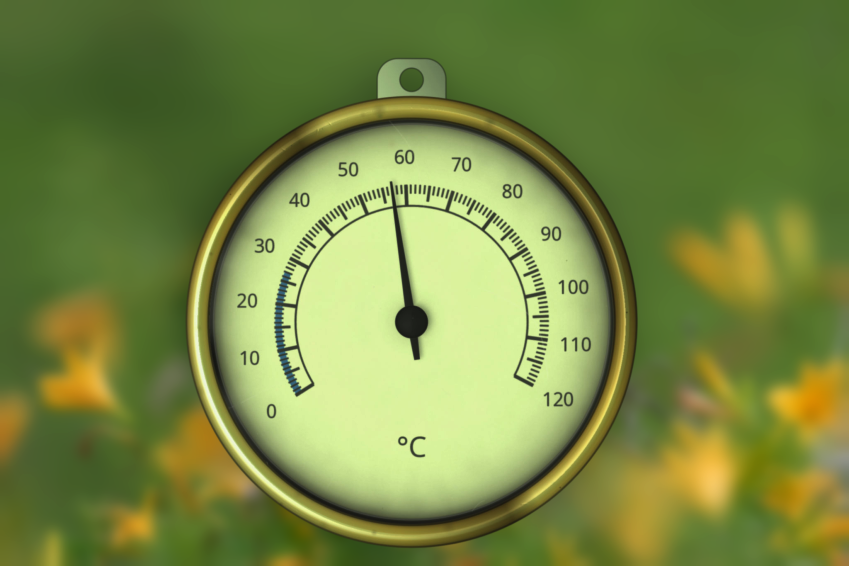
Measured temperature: 57 °C
